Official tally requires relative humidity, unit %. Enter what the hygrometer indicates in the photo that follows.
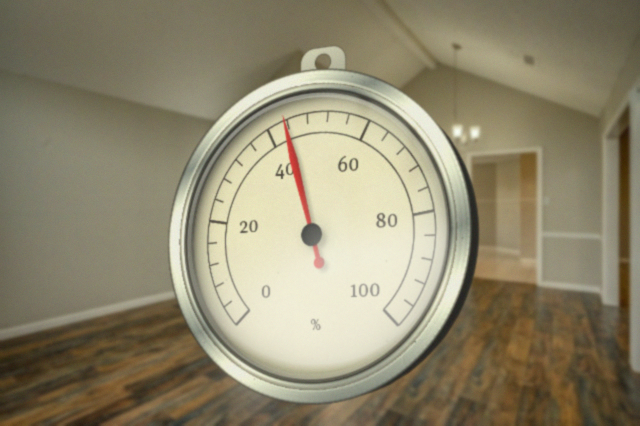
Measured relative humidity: 44 %
